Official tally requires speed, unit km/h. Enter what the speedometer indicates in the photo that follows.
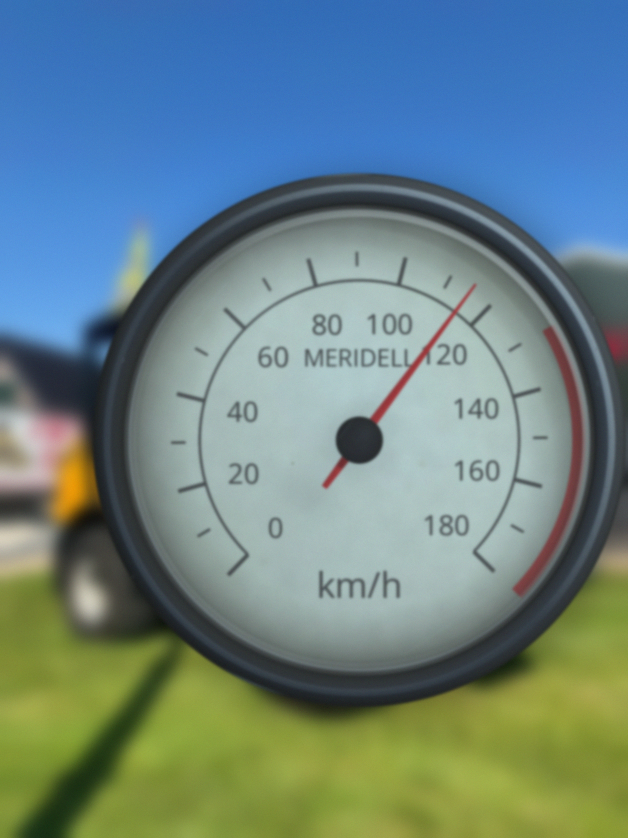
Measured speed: 115 km/h
